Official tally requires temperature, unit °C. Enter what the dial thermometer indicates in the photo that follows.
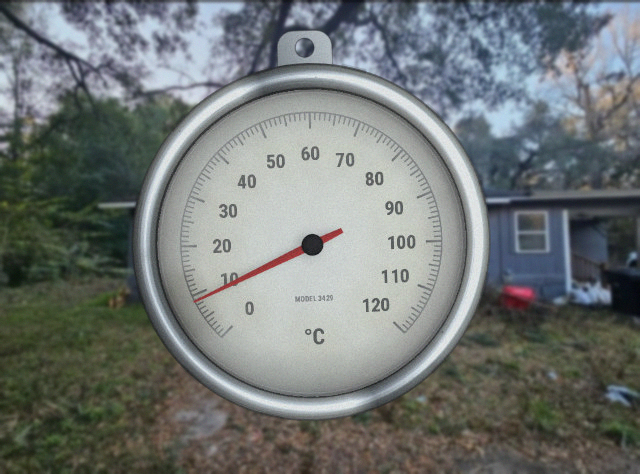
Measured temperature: 9 °C
